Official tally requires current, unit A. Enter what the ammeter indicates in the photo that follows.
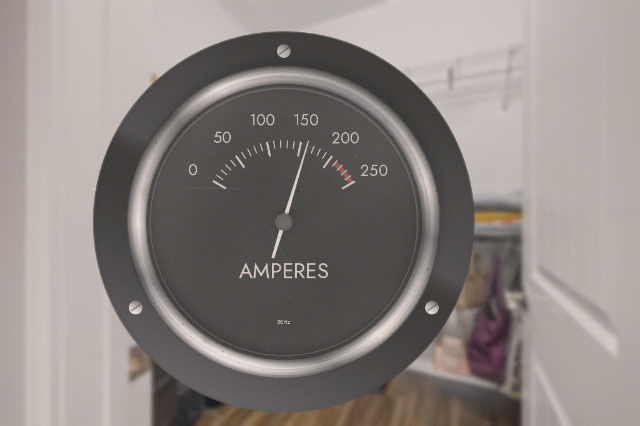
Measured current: 160 A
